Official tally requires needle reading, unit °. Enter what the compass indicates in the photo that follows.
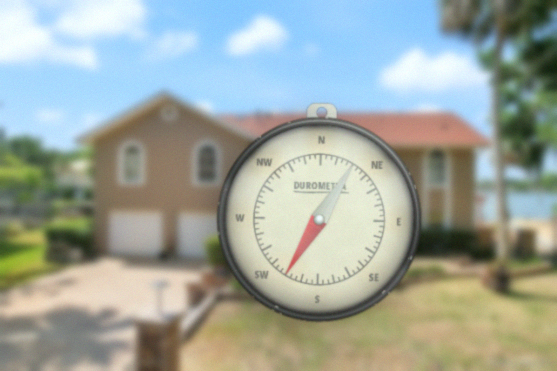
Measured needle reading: 210 °
